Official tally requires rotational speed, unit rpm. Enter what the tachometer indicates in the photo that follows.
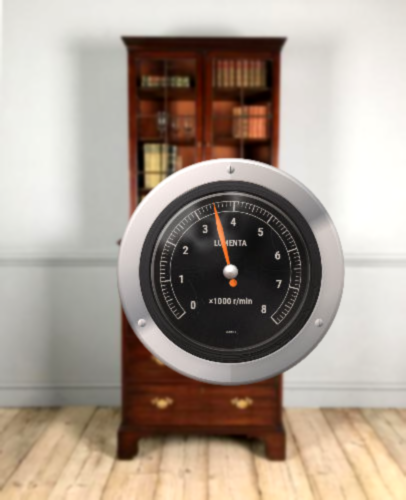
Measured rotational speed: 3500 rpm
